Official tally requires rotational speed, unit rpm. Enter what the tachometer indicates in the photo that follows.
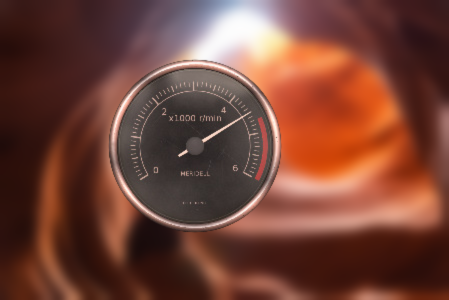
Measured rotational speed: 4500 rpm
